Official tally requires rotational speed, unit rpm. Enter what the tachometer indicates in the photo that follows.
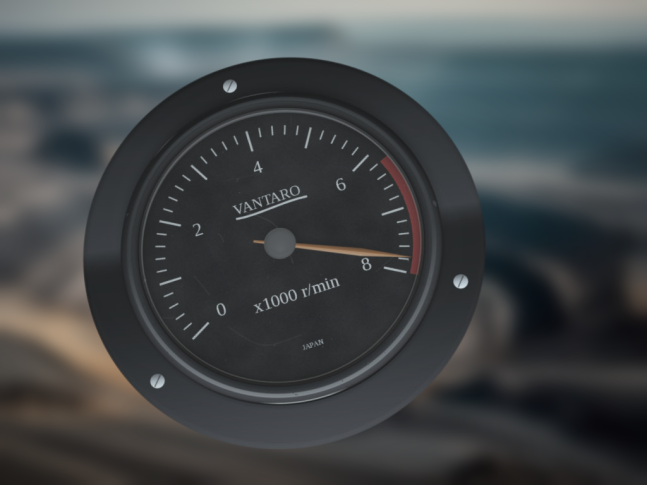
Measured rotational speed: 7800 rpm
